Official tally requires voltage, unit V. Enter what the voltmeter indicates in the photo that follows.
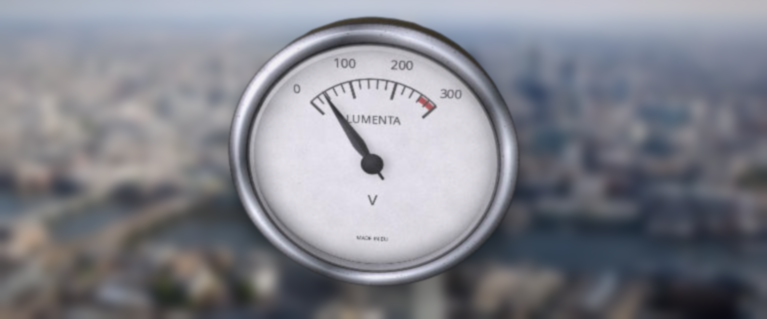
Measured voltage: 40 V
